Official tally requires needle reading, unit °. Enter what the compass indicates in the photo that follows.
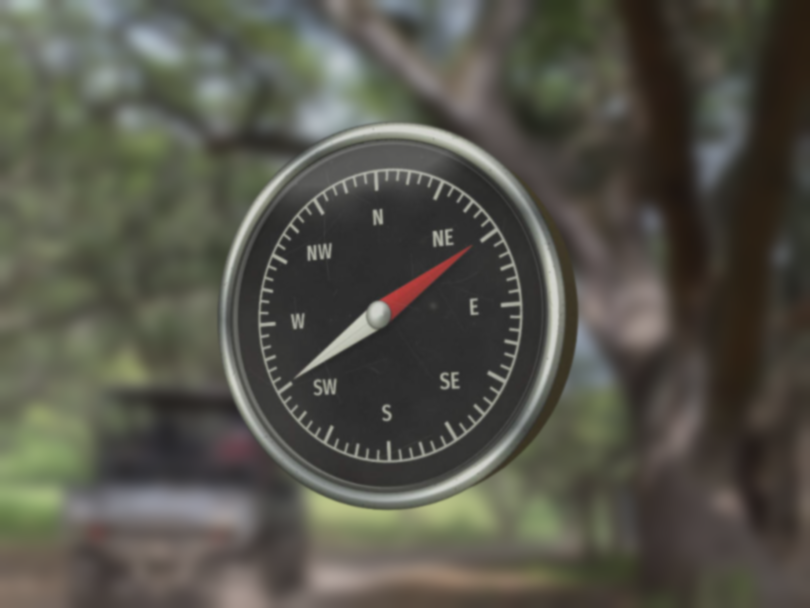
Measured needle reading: 60 °
